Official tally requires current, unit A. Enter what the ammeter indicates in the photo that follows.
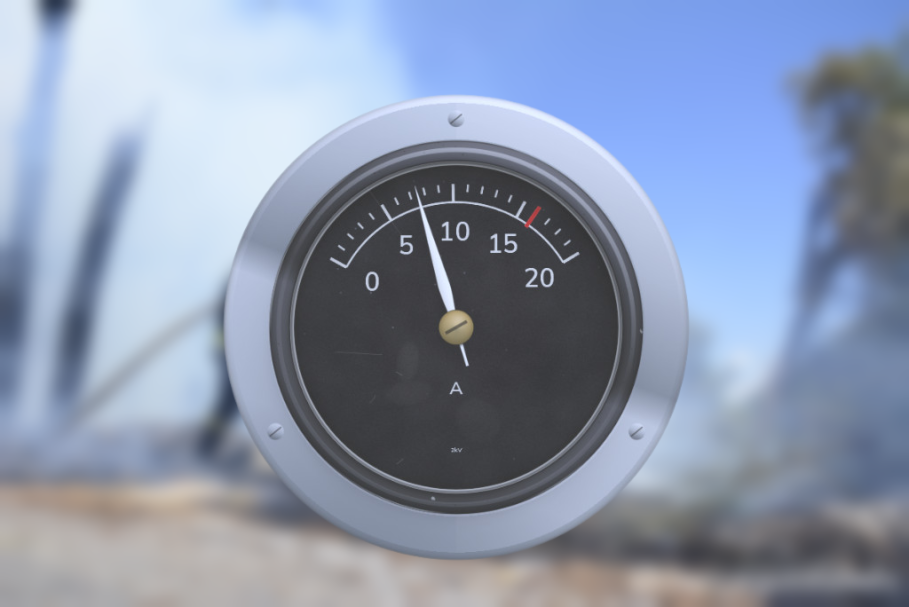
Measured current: 7.5 A
